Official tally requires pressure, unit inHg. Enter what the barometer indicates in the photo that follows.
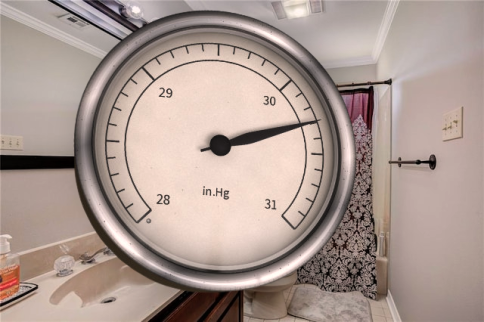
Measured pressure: 30.3 inHg
